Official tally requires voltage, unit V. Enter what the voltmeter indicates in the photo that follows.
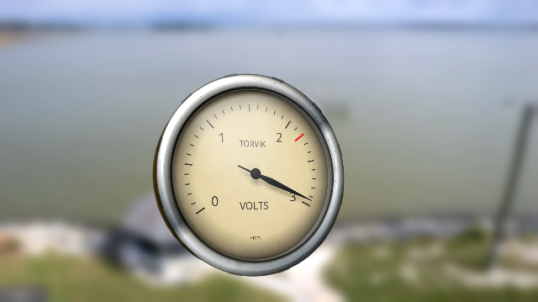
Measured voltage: 2.95 V
